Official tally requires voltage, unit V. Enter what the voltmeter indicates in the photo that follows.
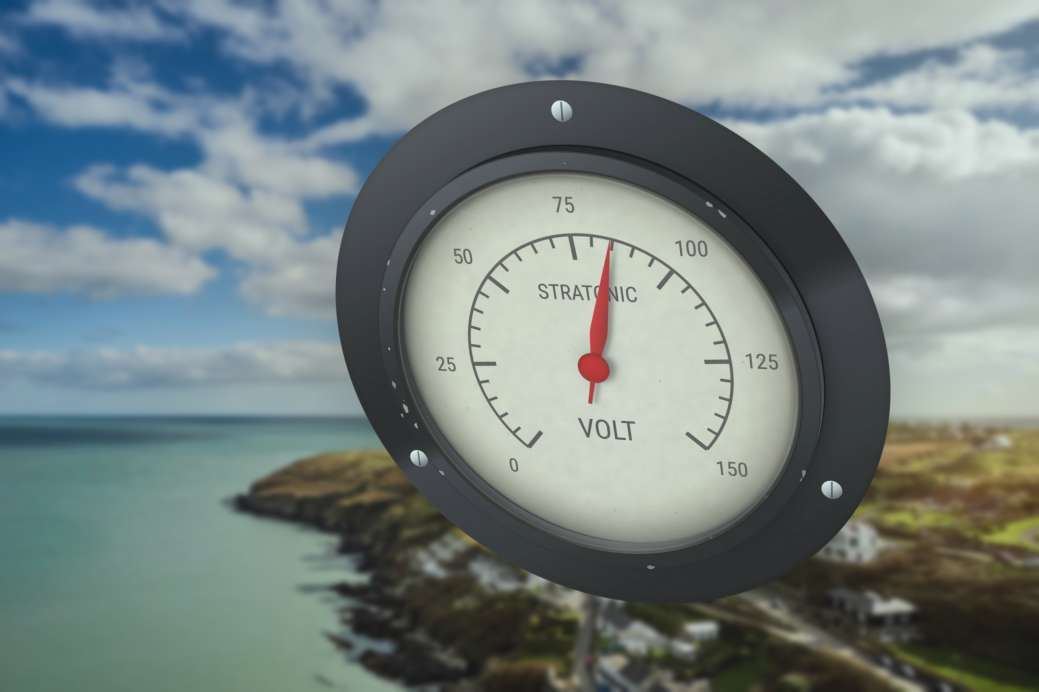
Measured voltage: 85 V
